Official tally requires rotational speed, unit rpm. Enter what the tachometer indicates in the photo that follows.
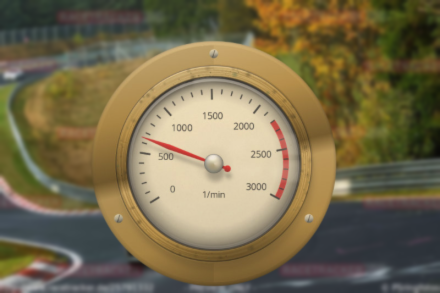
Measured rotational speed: 650 rpm
